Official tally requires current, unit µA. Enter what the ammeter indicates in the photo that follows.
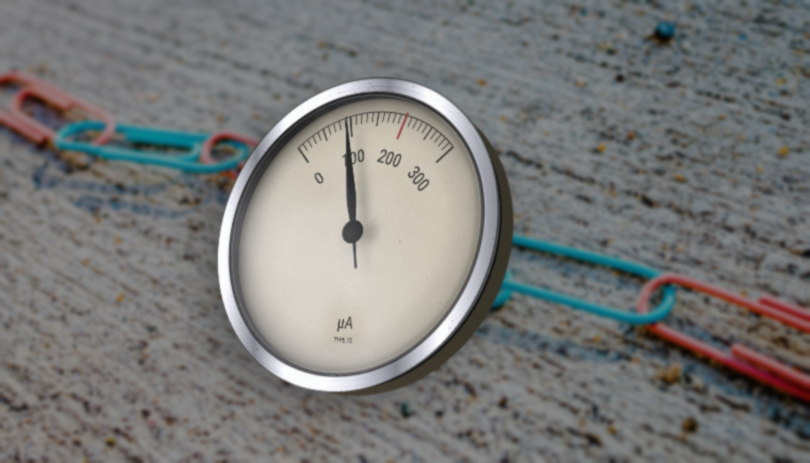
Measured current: 100 µA
